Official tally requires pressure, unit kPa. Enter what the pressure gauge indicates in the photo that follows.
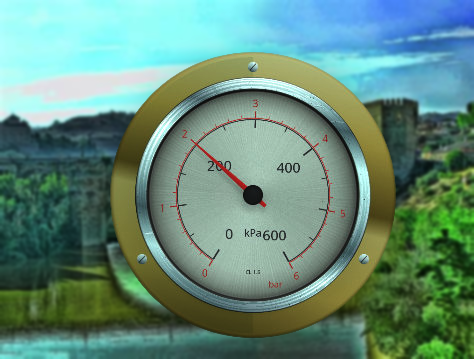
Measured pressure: 200 kPa
